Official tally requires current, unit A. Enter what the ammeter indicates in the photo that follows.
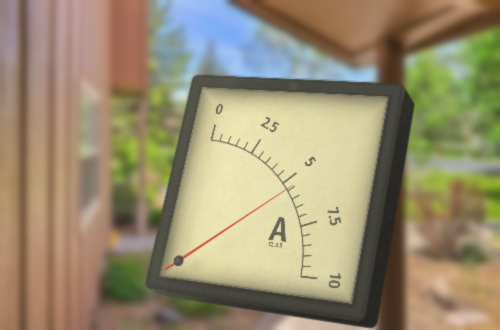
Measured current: 5.5 A
